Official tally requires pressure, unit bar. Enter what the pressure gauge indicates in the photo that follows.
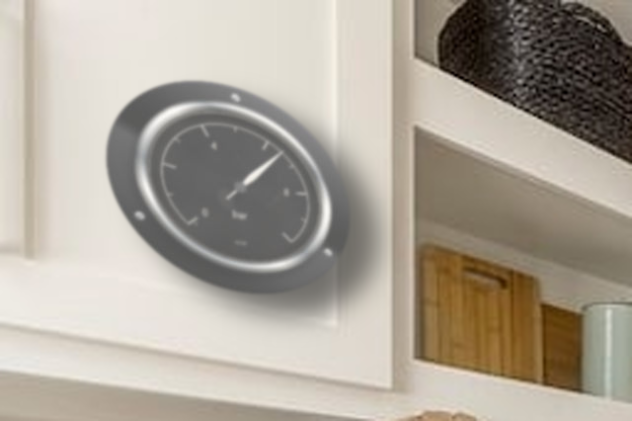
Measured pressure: 6.5 bar
